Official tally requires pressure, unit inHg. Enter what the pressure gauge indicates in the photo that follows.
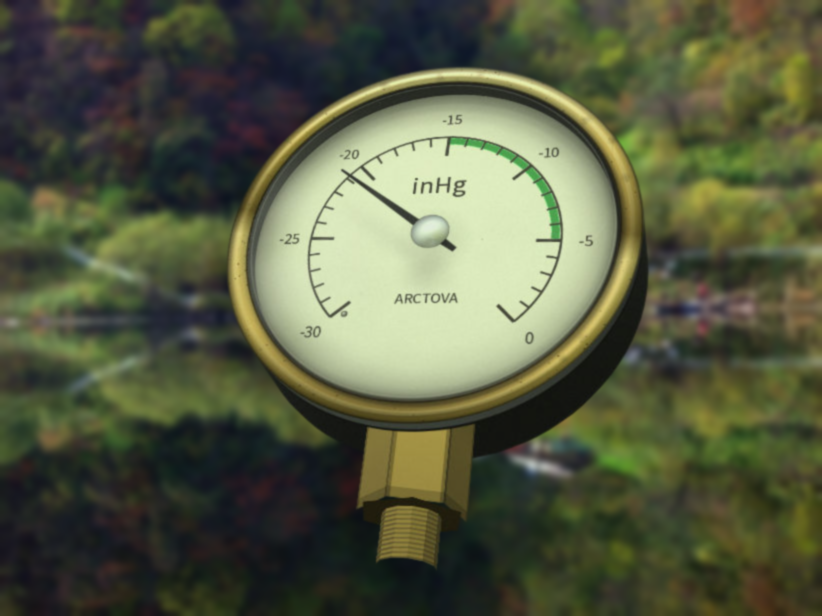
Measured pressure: -21 inHg
